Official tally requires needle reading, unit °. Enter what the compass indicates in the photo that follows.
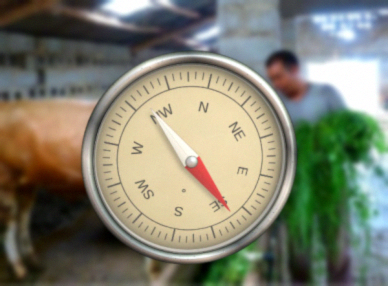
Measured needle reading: 130 °
